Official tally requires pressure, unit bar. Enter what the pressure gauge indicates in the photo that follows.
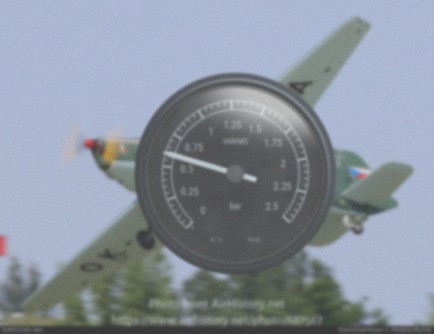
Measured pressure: 0.6 bar
